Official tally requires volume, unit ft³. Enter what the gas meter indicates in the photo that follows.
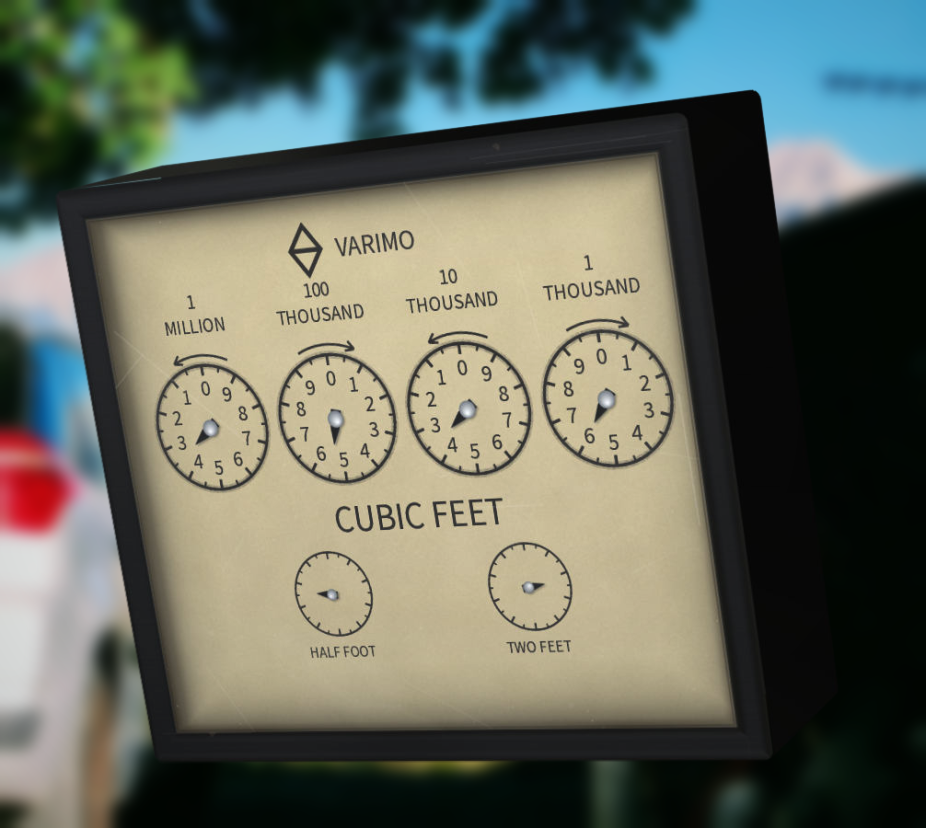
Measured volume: 353600 ft³
